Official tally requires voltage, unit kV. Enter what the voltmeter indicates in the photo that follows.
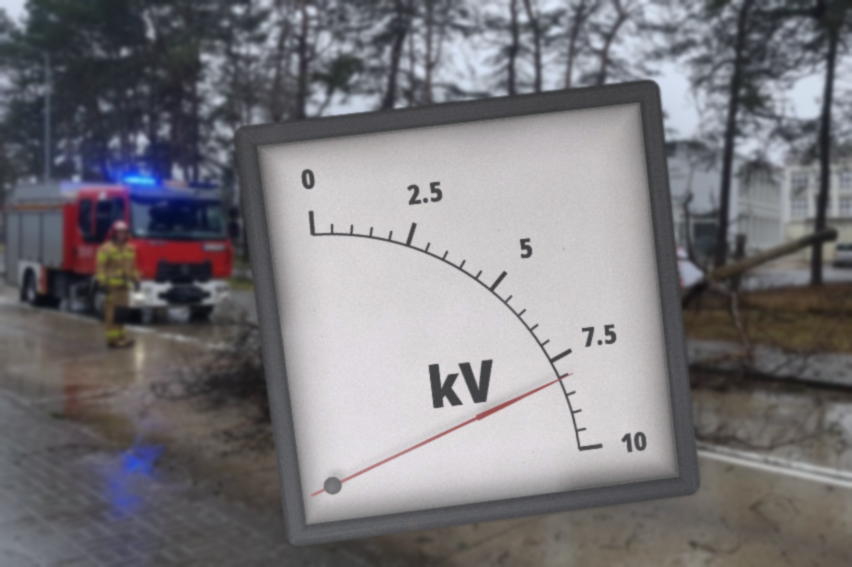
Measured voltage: 8 kV
